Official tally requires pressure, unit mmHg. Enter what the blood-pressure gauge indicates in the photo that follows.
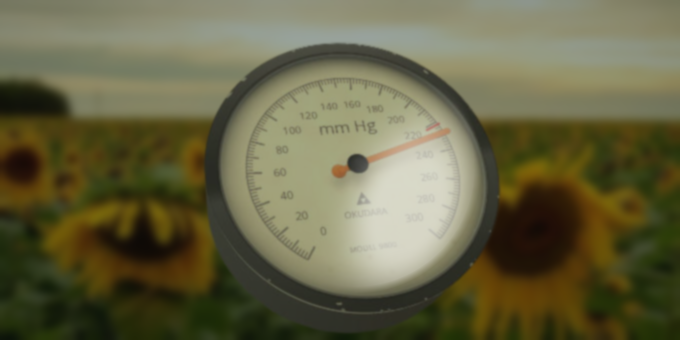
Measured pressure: 230 mmHg
